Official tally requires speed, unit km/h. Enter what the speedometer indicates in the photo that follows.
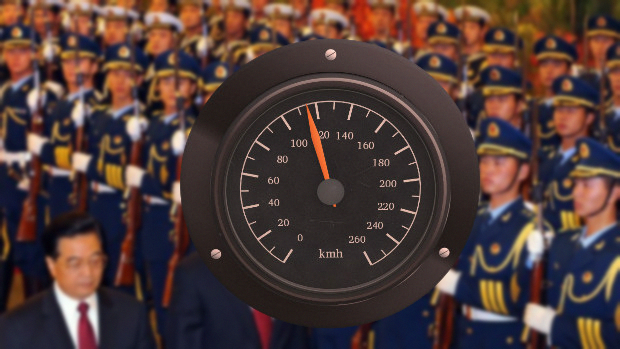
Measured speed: 115 km/h
